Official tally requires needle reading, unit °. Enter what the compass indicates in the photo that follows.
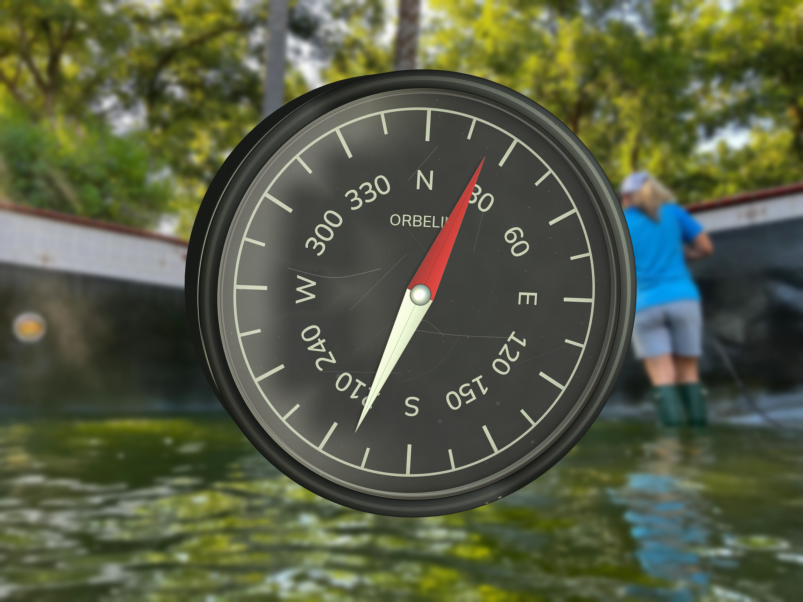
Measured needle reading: 22.5 °
